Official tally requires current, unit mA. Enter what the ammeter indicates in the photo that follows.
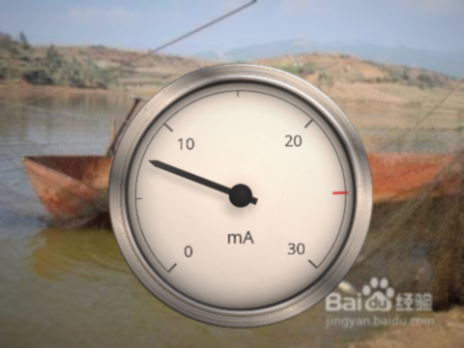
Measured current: 7.5 mA
